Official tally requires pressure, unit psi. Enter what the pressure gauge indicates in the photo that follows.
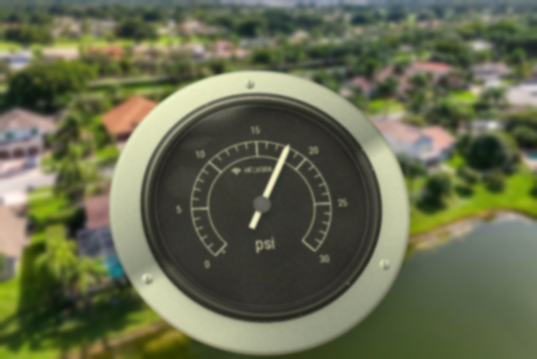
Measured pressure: 18 psi
